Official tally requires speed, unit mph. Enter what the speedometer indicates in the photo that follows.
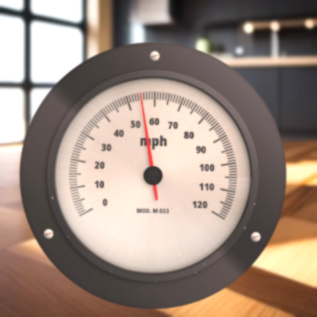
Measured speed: 55 mph
